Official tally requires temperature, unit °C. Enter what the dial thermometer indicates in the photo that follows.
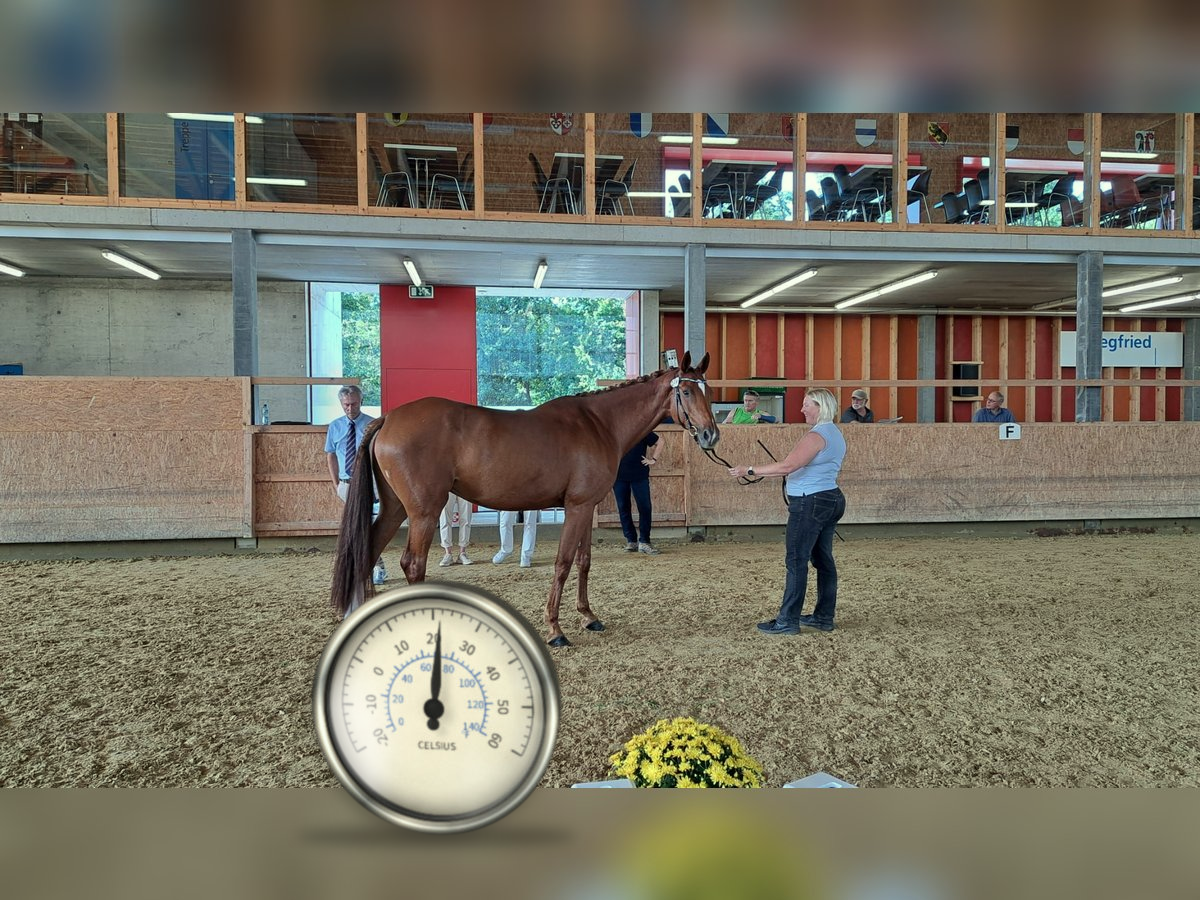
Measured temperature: 22 °C
